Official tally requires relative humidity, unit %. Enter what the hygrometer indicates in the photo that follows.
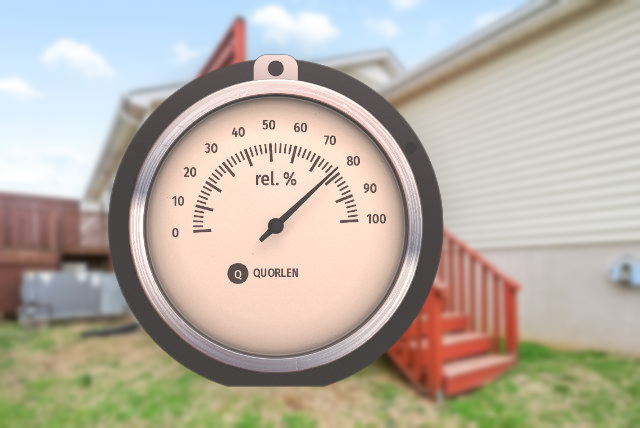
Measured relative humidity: 78 %
